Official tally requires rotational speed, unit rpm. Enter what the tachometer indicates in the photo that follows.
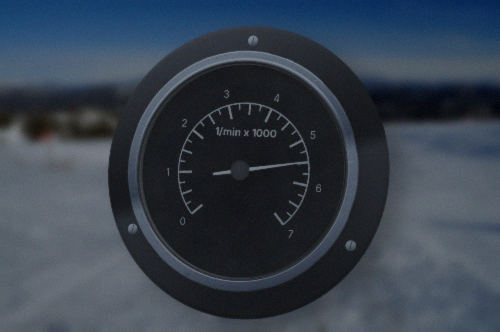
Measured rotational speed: 5500 rpm
